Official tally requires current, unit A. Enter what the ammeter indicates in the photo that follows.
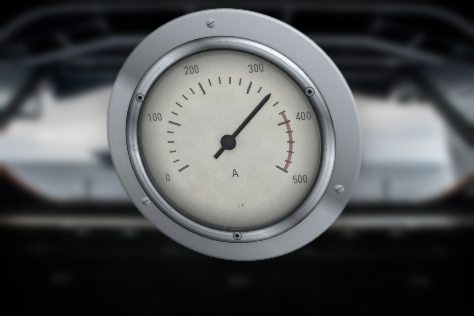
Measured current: 340 A
